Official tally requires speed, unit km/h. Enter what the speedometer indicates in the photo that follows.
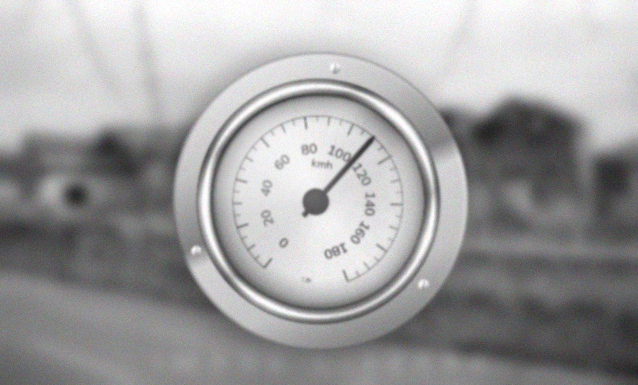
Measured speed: 110 km/h
